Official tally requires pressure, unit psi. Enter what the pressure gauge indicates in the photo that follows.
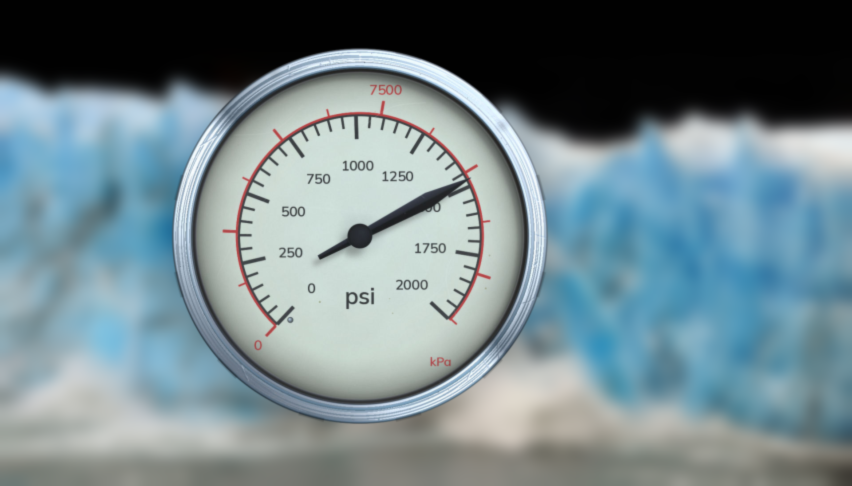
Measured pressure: 1475 psi
